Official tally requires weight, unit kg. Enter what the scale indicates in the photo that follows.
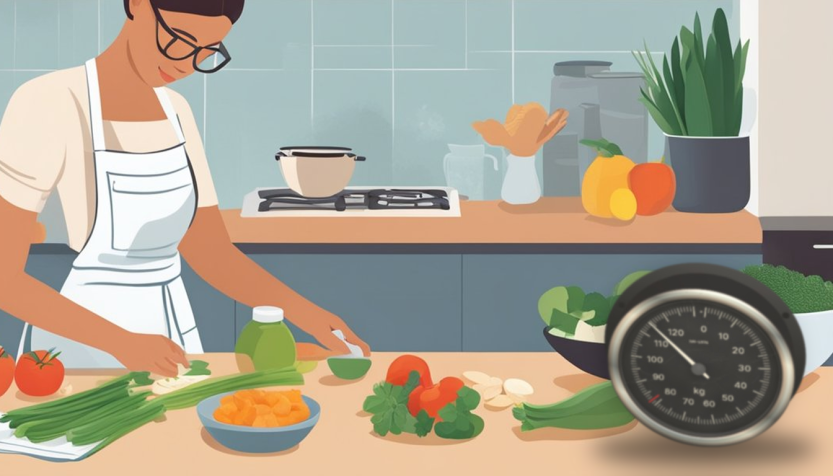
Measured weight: 115 kg
